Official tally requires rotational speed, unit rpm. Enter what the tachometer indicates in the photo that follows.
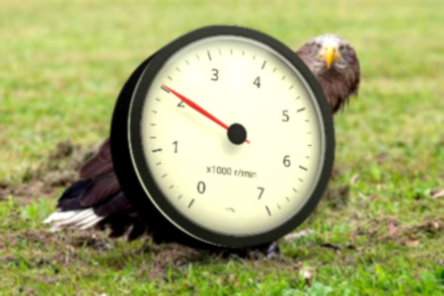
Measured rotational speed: 2000 rpm
